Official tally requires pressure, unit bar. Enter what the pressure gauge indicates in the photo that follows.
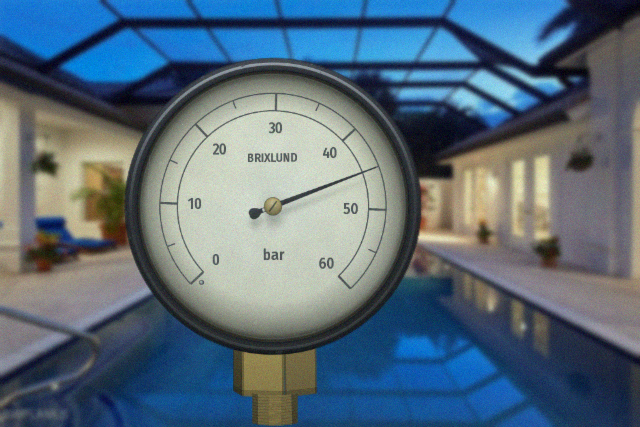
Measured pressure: 45 bar
